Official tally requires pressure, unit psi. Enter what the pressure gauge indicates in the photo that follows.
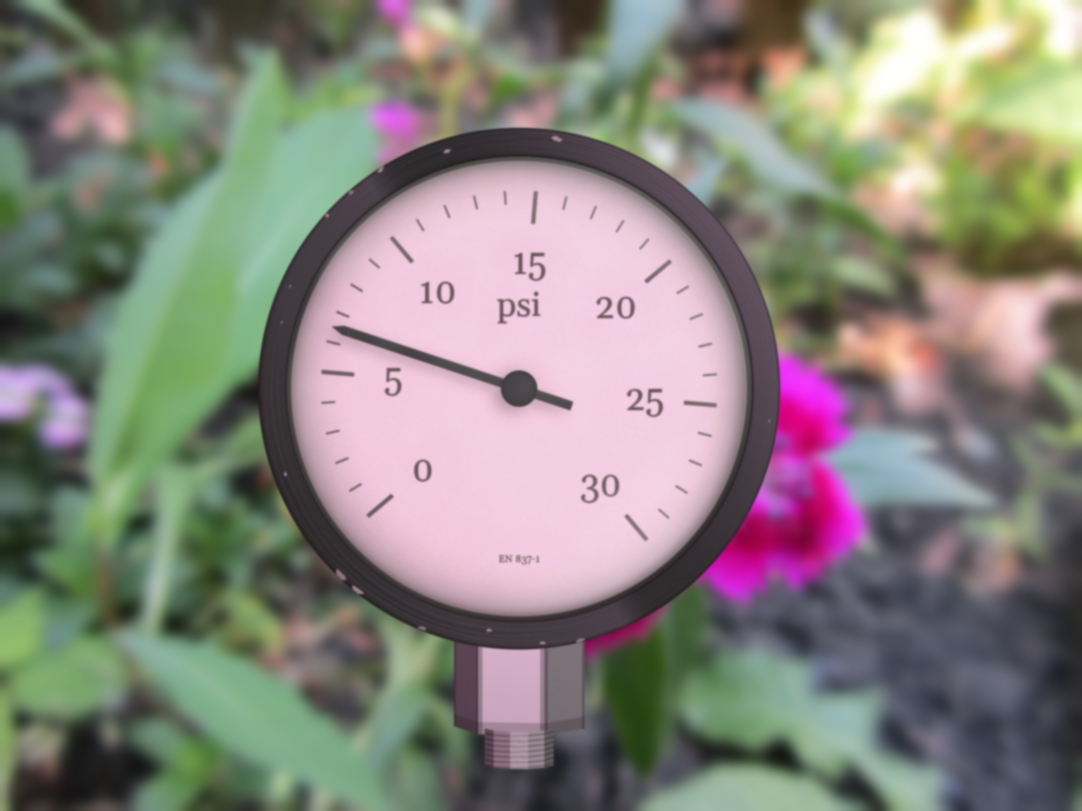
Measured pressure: 6.5 psi
